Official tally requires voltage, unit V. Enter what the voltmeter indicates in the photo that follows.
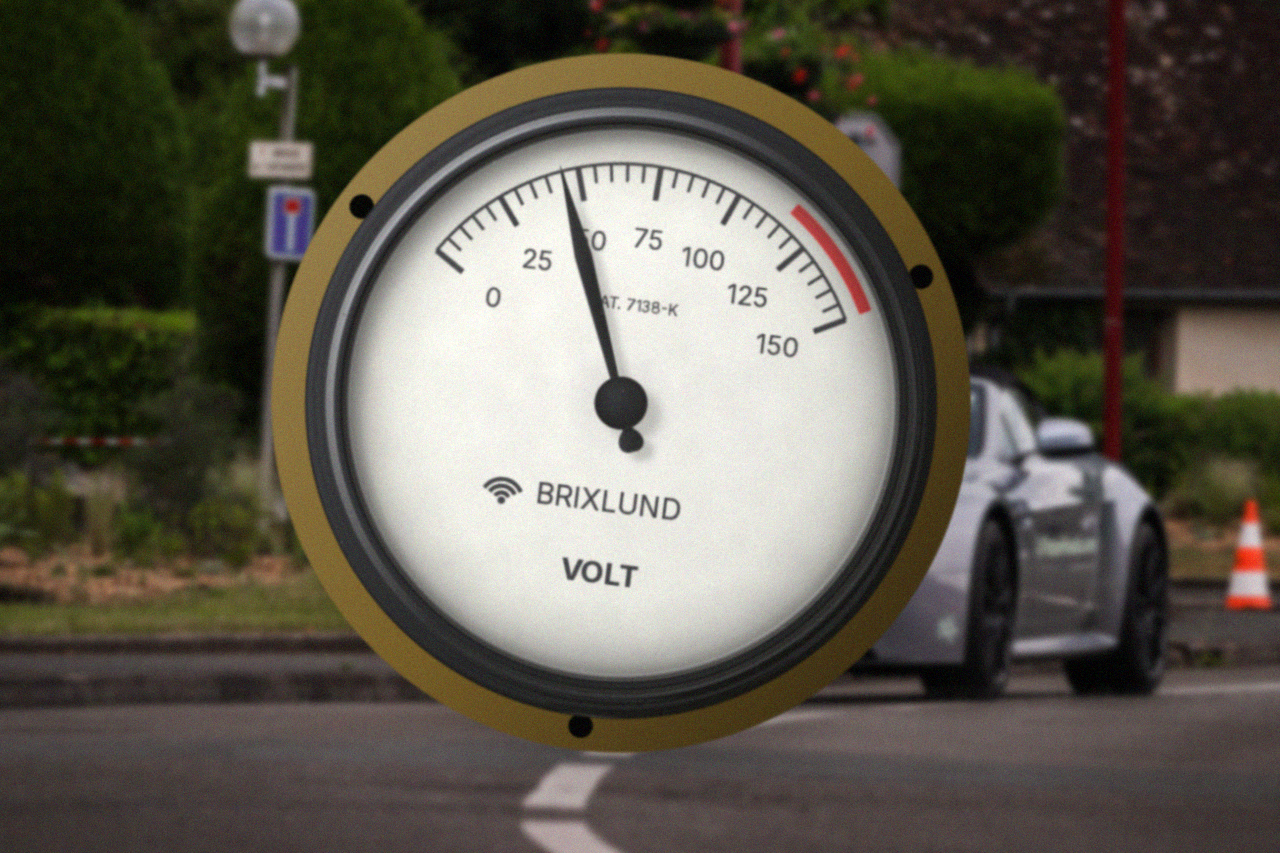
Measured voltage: 45 V
